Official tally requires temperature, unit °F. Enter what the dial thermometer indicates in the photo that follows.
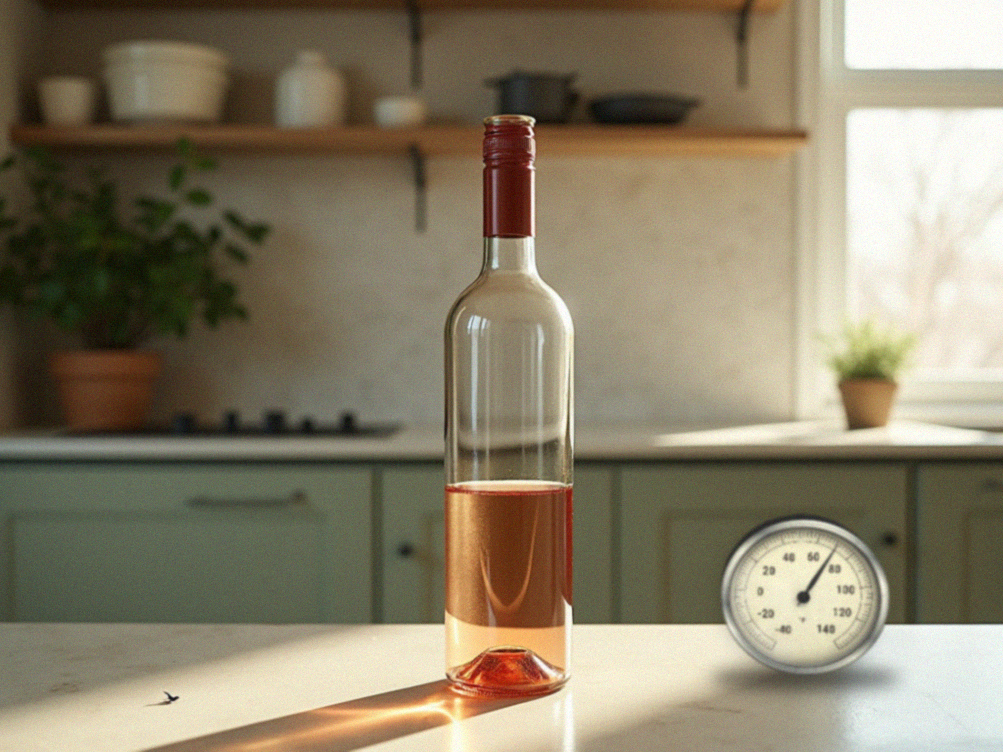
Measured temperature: 70 °F
